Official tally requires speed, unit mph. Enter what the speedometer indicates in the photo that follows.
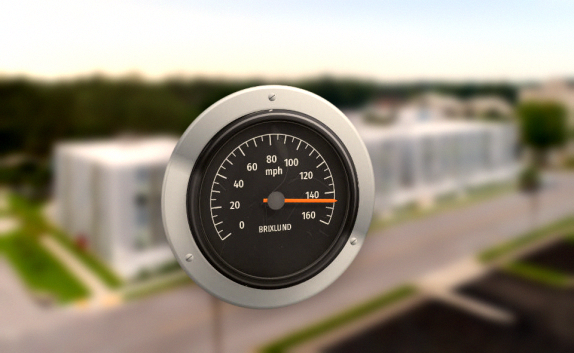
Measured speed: 145 mph
